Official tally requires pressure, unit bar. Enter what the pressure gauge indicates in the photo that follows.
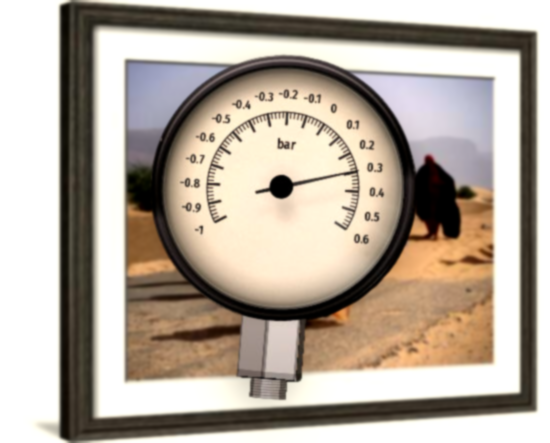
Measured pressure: 0.3 bar
